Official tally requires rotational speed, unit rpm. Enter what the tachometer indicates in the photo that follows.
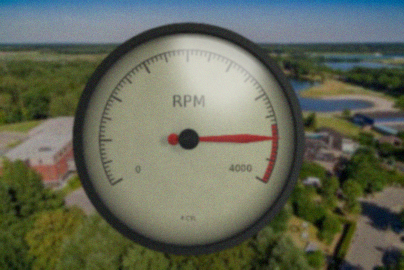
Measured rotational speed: 3500 rpm
